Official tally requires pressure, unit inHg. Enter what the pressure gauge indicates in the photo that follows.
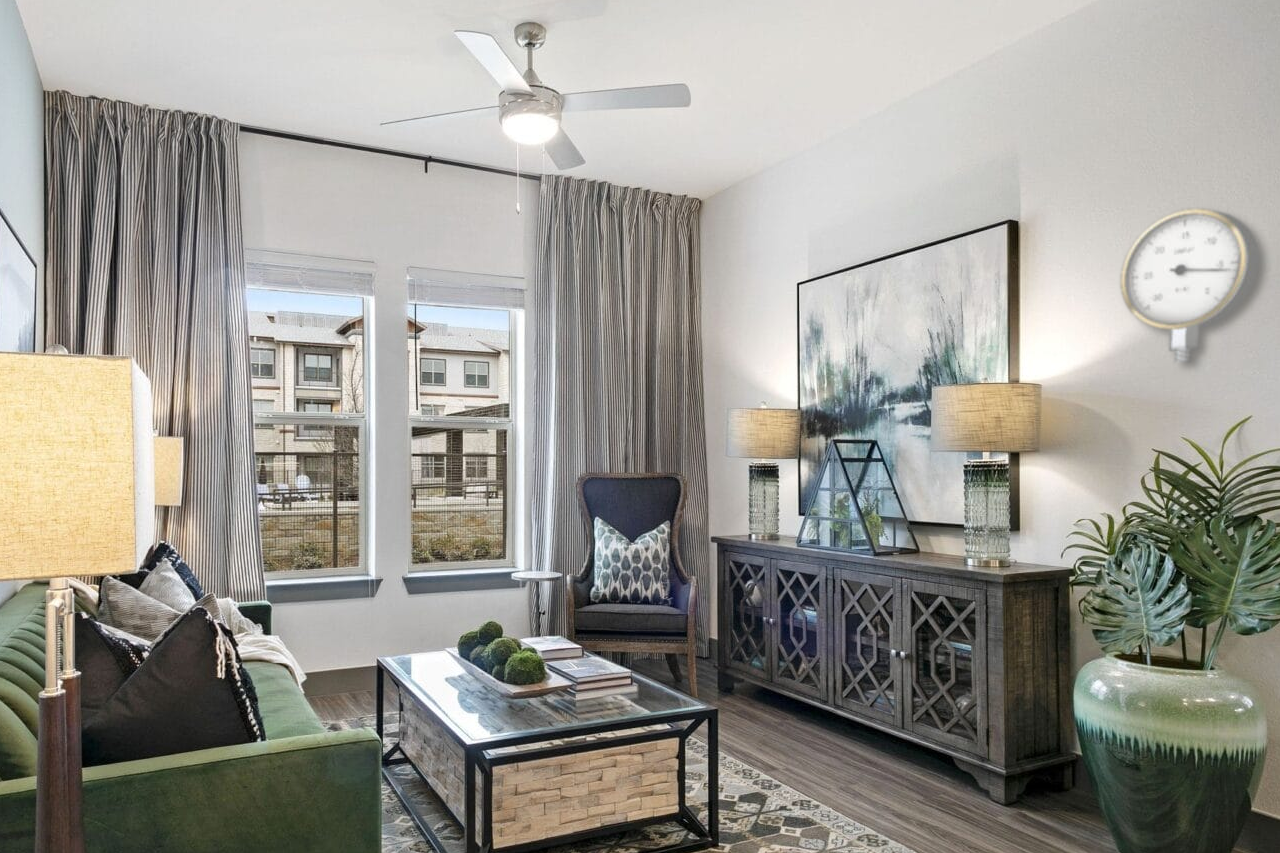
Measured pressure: -4 inHg
